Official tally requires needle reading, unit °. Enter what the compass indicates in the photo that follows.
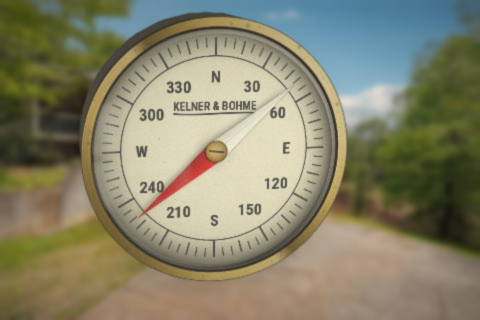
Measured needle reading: 230 °
